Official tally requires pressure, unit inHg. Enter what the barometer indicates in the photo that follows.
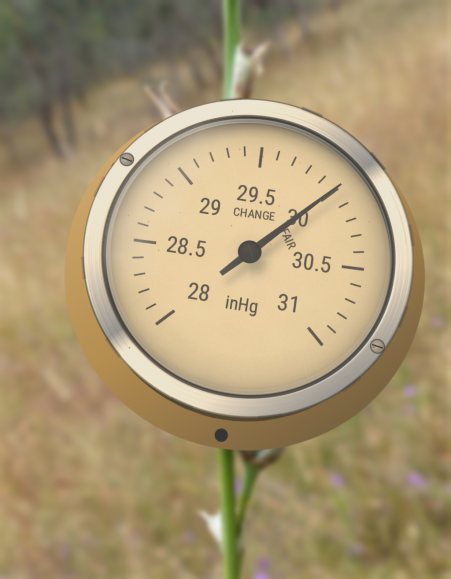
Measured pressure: 30 inHg
